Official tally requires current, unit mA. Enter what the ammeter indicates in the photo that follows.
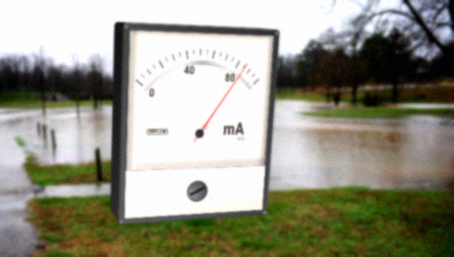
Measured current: 85 mA
